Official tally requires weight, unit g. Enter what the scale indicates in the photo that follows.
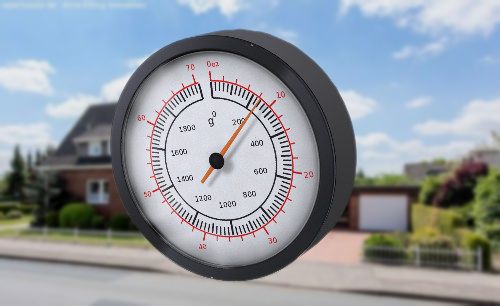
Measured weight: 240 g
